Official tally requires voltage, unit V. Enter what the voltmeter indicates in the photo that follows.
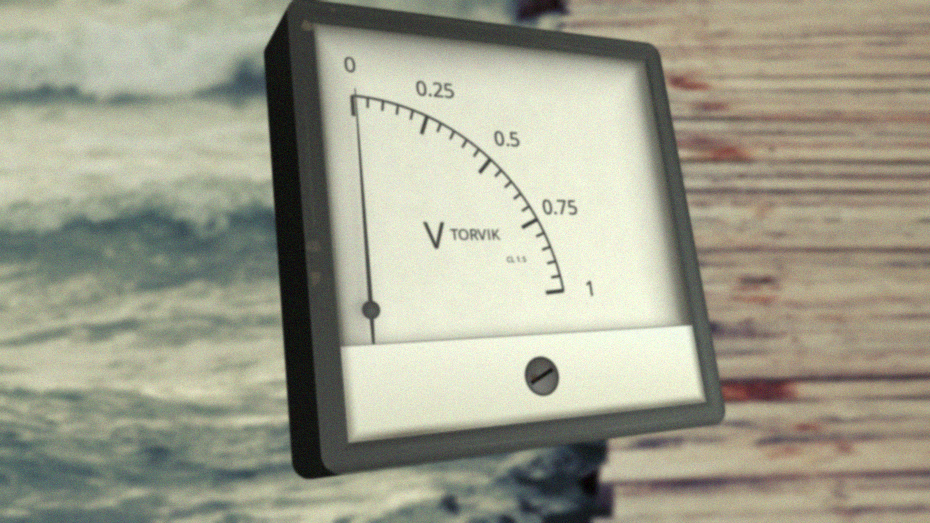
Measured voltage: 0 V
